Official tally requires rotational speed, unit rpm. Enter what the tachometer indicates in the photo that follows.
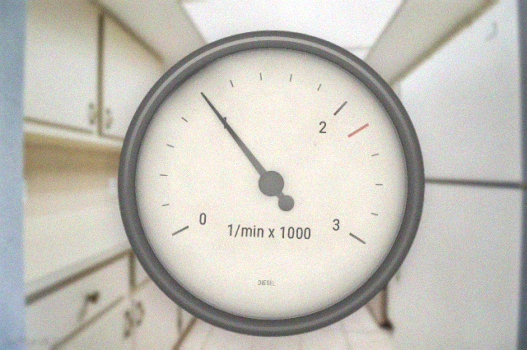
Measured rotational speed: 1000 rpm
